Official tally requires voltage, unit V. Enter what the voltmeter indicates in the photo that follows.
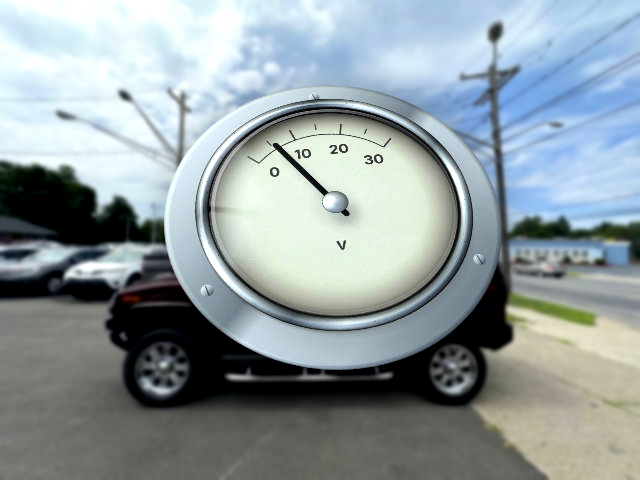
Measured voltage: 5 V
